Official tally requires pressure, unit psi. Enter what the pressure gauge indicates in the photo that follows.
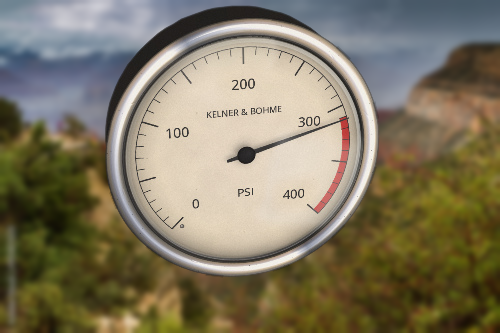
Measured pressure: 310 psi
